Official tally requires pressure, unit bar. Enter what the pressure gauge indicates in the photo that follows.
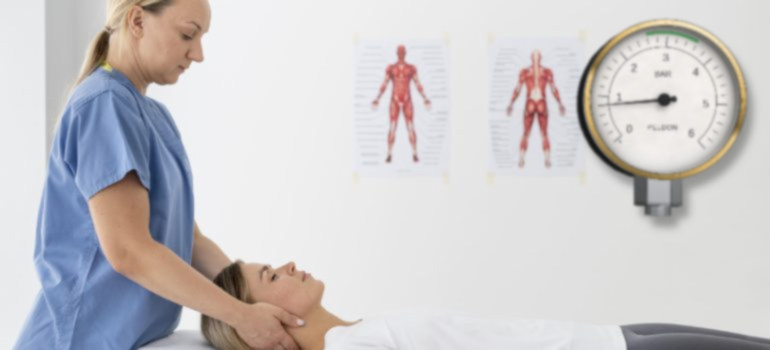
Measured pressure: 0.8 bar
